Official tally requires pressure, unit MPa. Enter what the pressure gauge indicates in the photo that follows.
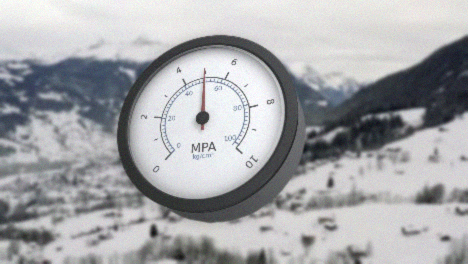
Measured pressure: 5 MPa
